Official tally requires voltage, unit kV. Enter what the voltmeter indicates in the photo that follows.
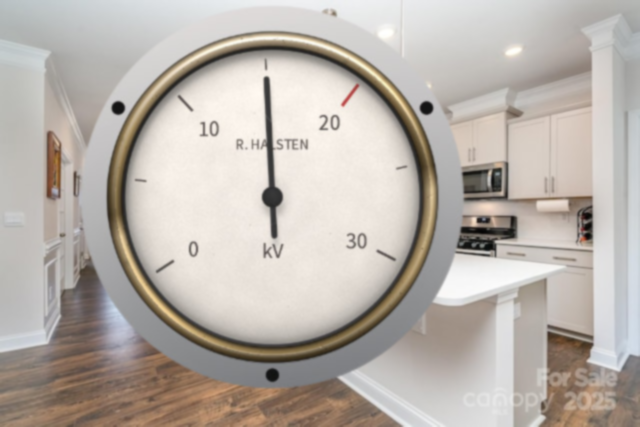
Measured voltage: 15 kV
